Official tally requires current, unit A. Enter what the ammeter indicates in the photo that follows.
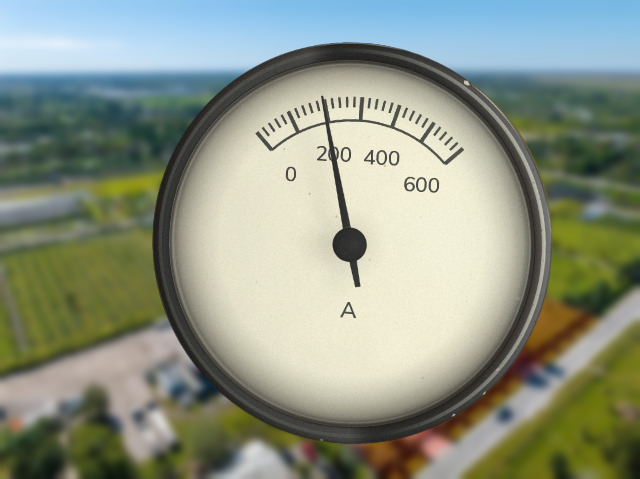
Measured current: 200 A
